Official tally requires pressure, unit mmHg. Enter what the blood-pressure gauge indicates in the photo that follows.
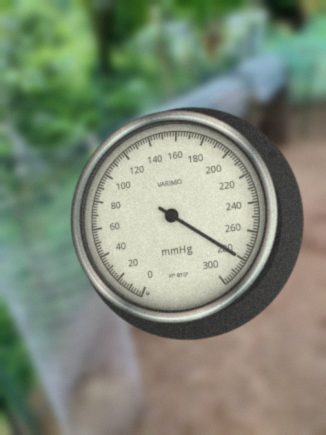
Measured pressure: 280 mmHg
